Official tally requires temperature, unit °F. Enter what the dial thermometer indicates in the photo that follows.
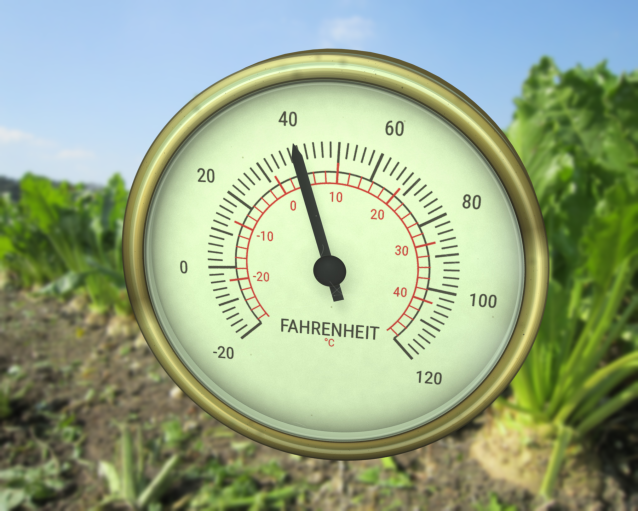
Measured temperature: 40 °F
